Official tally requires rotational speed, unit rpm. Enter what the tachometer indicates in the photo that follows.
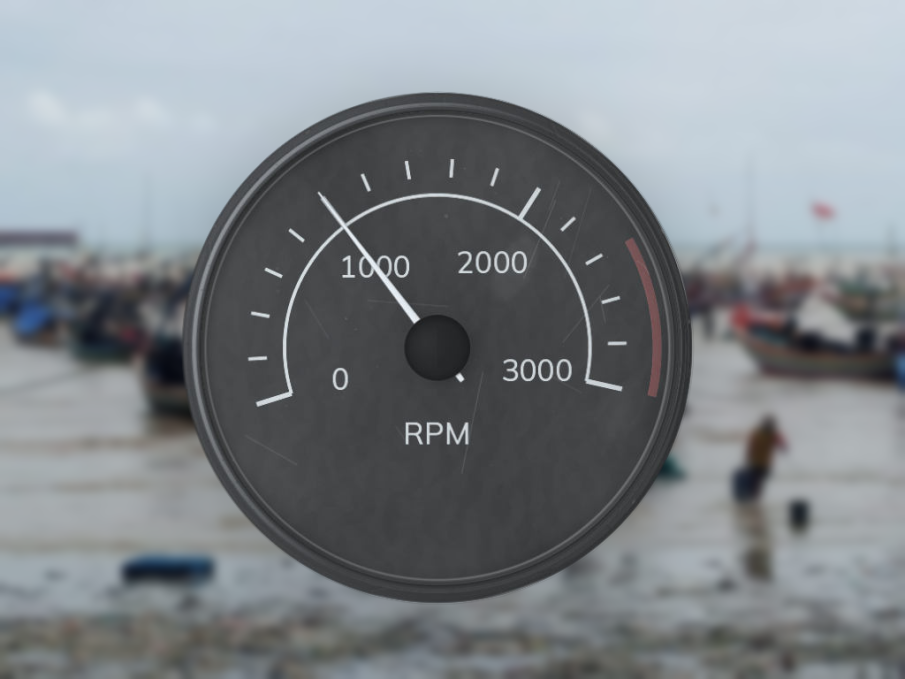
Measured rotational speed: 1000 rpm
